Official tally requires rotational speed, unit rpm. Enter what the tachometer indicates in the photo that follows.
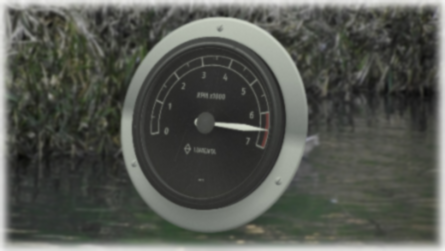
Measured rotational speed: 6500 rpm
